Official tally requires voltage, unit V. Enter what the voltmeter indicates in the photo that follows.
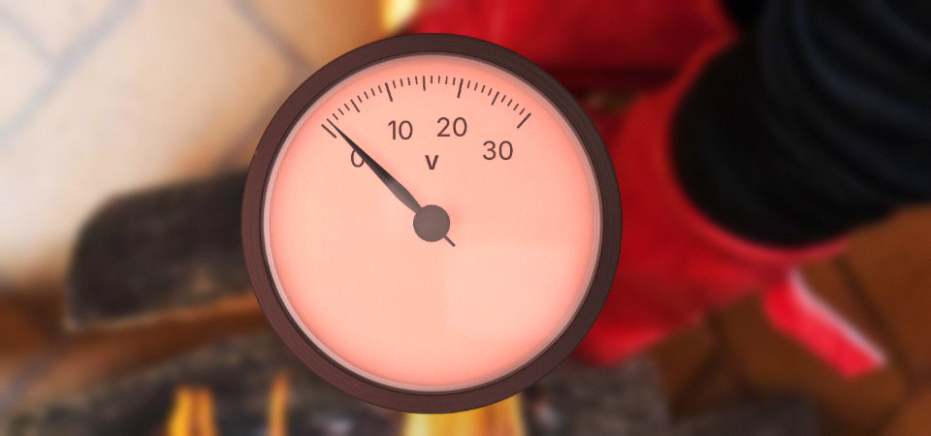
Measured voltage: 1 V
